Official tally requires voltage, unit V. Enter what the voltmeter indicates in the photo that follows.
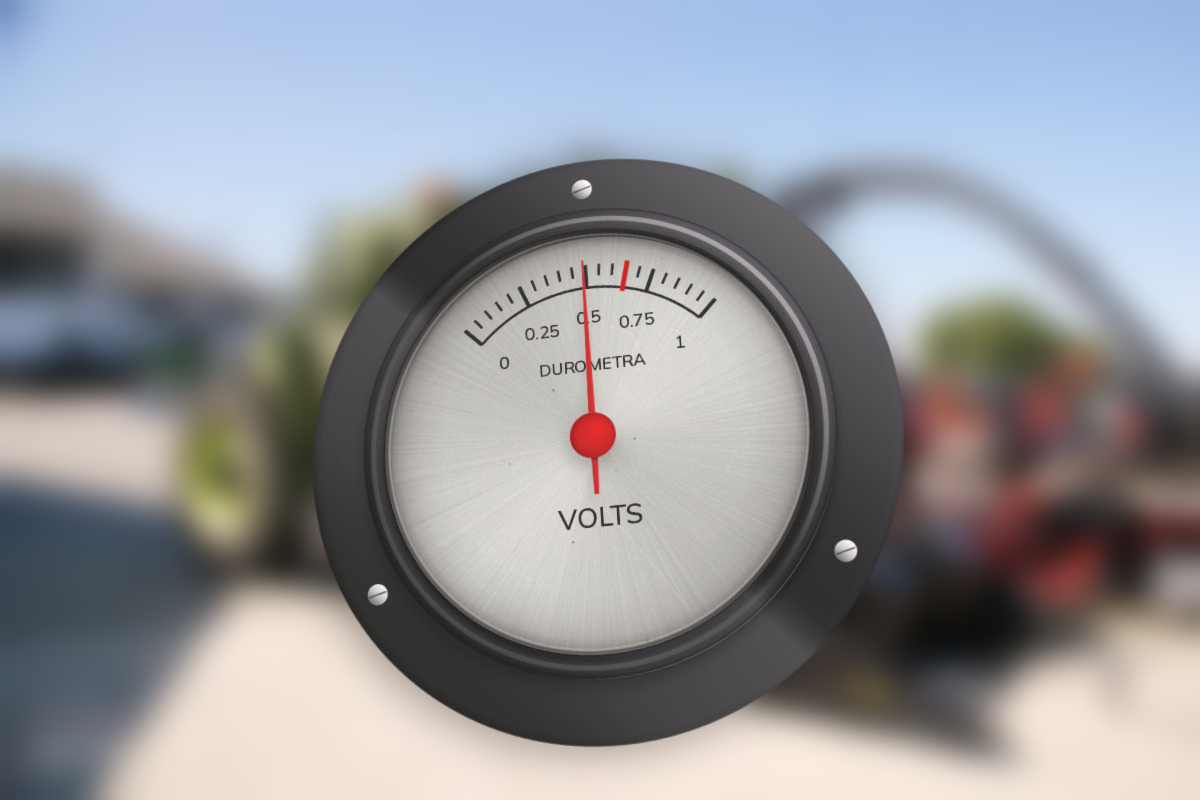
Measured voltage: 0.5 V
